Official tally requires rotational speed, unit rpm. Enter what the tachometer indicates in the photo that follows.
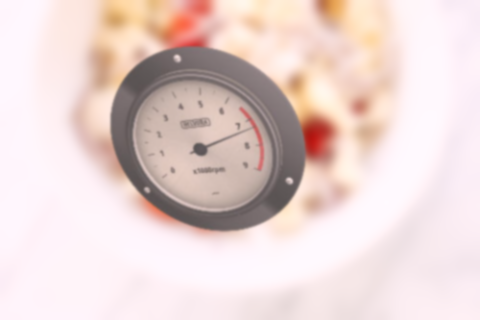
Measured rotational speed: 7250 rpm
